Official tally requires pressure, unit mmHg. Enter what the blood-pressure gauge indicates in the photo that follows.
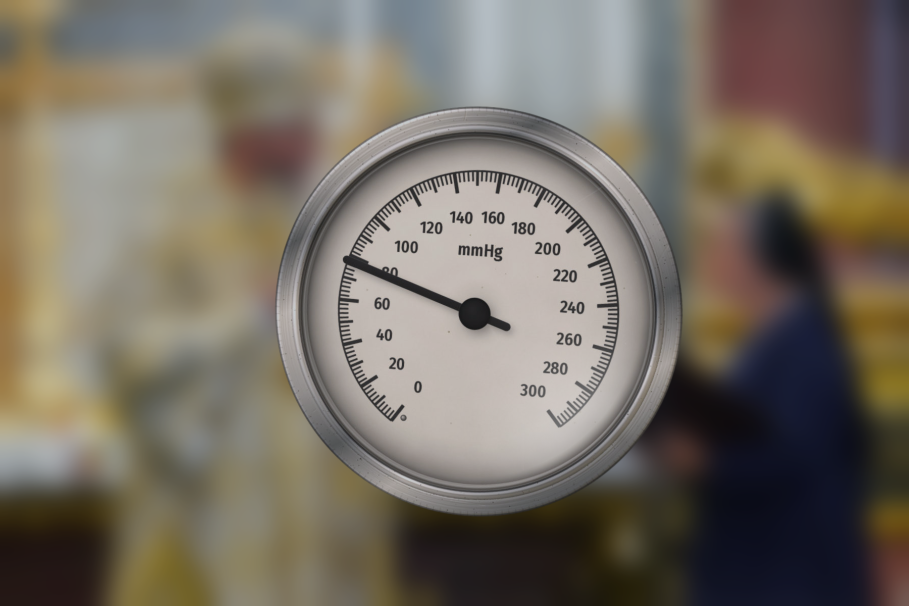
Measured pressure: 78 mmHg
